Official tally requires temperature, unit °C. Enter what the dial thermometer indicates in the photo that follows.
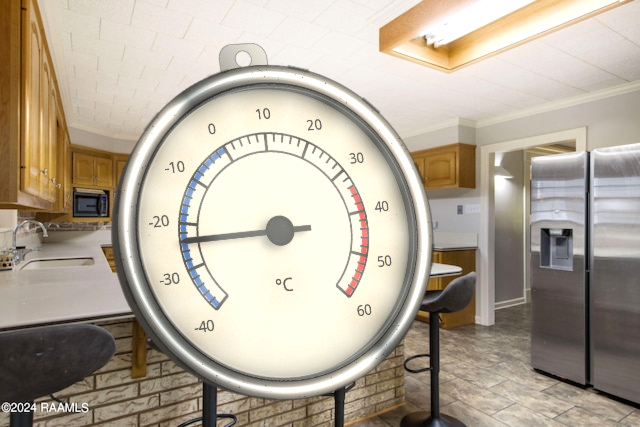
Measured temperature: -24 °C
